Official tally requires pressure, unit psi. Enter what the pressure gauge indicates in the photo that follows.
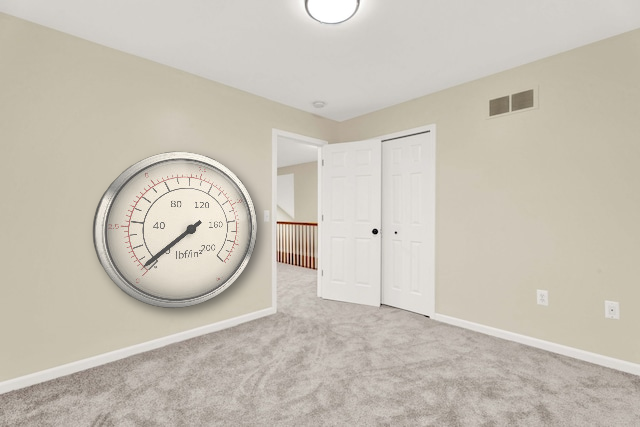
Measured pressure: 5 psi
